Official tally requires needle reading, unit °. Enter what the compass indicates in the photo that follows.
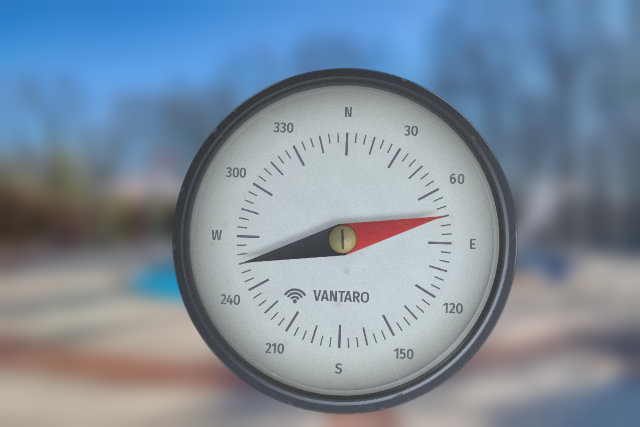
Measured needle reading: 75 °
